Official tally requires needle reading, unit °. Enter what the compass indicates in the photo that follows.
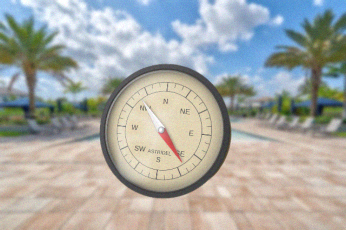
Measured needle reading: 140 °
